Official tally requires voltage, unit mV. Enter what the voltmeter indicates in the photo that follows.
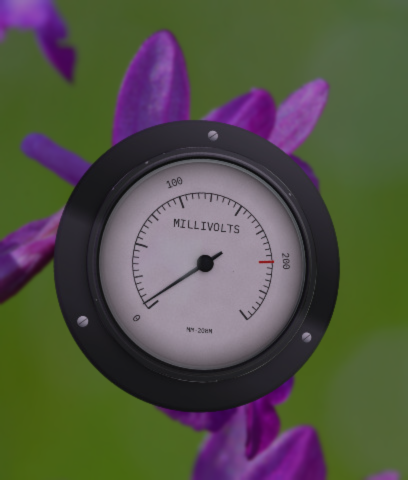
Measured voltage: 5 mV
